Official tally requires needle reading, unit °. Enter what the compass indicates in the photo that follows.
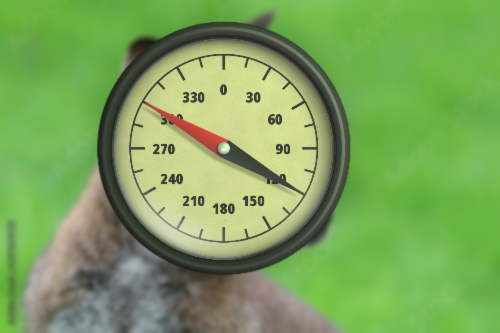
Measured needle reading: 300 °
